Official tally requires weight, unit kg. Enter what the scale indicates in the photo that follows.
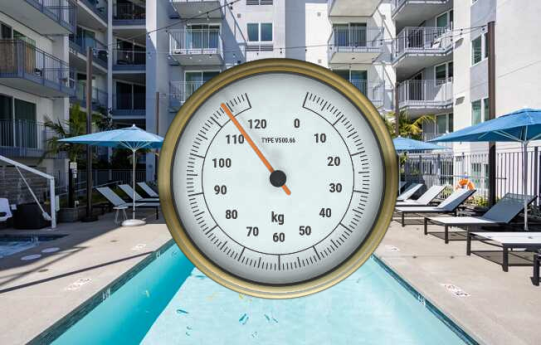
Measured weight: 114 kg
